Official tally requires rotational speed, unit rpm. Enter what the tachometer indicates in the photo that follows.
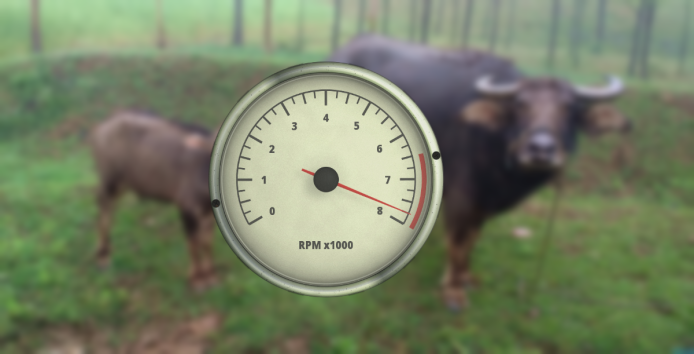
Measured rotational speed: 7750 rpm
